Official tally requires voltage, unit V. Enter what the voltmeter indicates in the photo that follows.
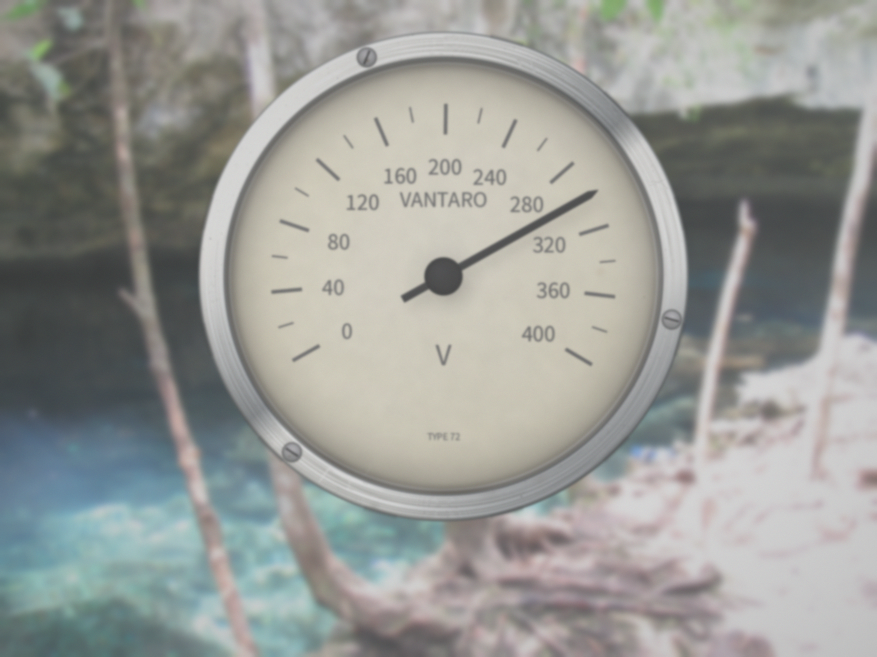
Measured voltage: 300 V
